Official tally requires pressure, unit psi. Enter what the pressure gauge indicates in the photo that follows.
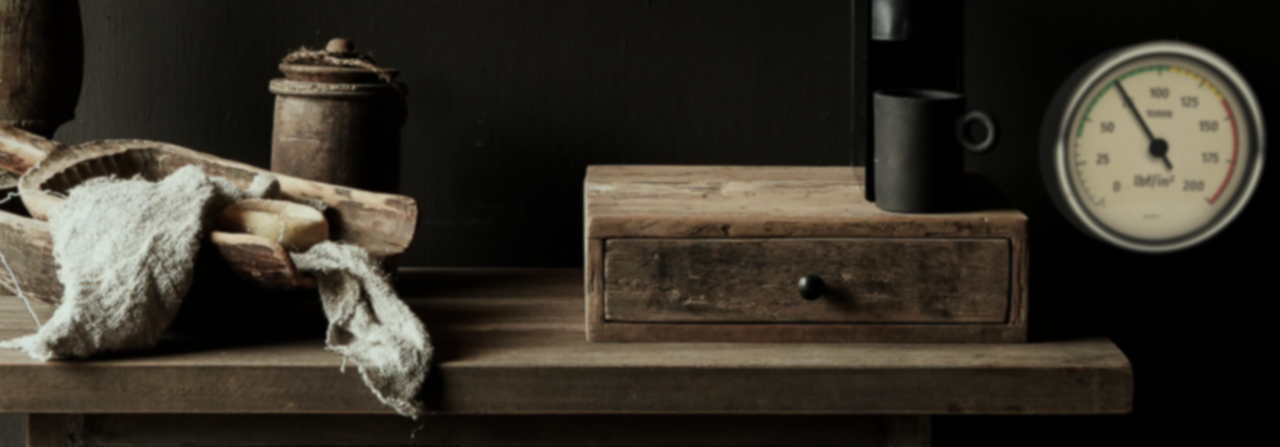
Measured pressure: 75 psi
